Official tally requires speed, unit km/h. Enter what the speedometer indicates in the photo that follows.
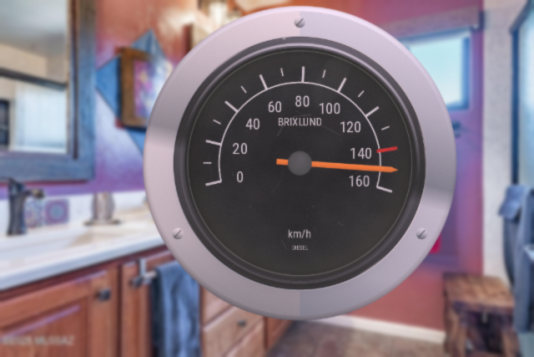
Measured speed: 150 km/h
